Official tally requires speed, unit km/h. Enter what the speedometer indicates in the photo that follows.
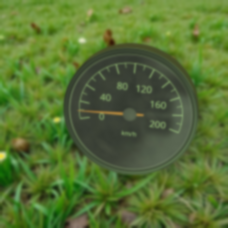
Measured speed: 10 km/h
